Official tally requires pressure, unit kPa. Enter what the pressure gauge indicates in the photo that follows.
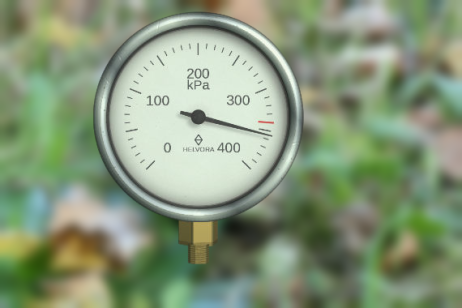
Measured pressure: 355 kPa
